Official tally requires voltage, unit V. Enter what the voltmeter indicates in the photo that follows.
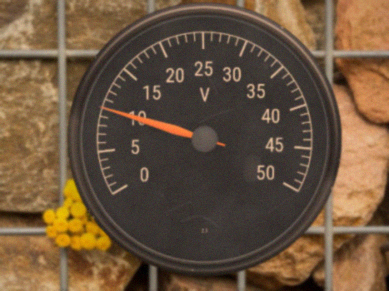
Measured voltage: 10 V
